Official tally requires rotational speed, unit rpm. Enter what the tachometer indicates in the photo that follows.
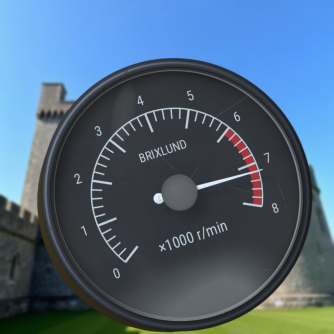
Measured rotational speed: 7200 rpm
